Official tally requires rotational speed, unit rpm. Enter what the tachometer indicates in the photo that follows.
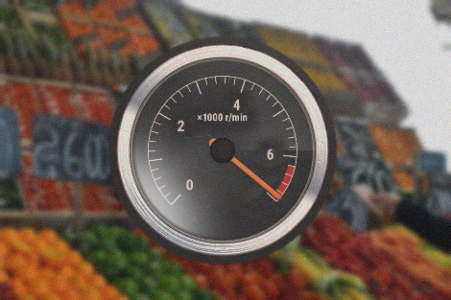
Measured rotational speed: 6900 rpm
